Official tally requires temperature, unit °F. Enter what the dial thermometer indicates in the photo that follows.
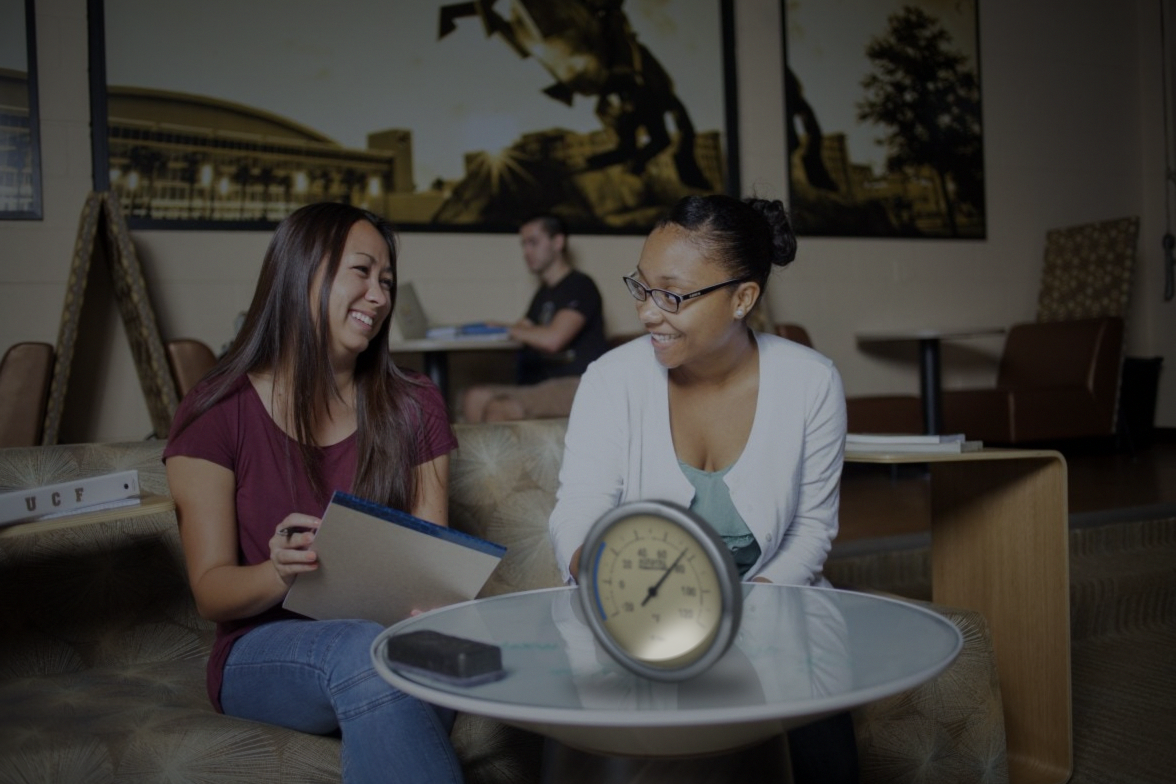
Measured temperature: 75 °F
